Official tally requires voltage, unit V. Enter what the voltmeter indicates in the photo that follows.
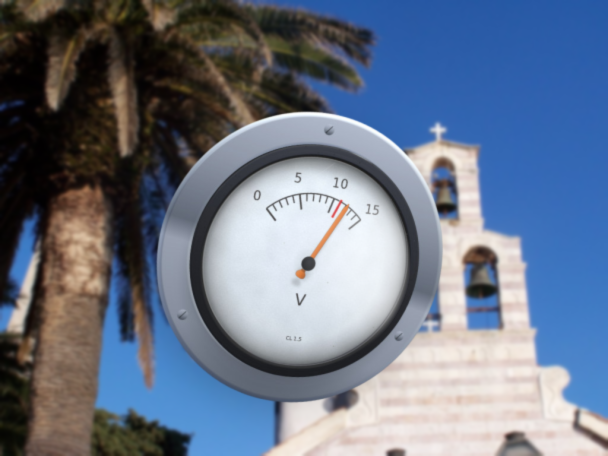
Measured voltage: 12 V
